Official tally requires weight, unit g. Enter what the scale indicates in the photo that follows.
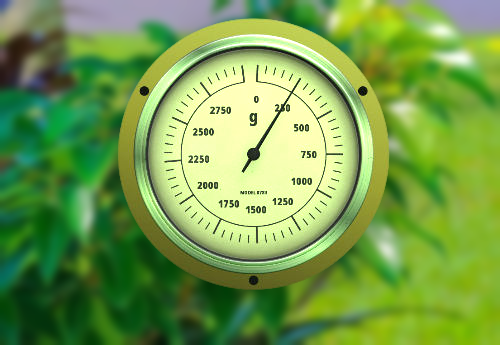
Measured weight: 250 g
